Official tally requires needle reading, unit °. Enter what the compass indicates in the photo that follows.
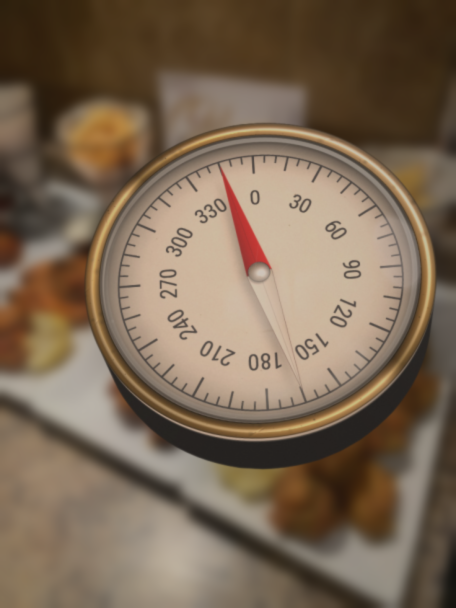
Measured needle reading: 345 °
